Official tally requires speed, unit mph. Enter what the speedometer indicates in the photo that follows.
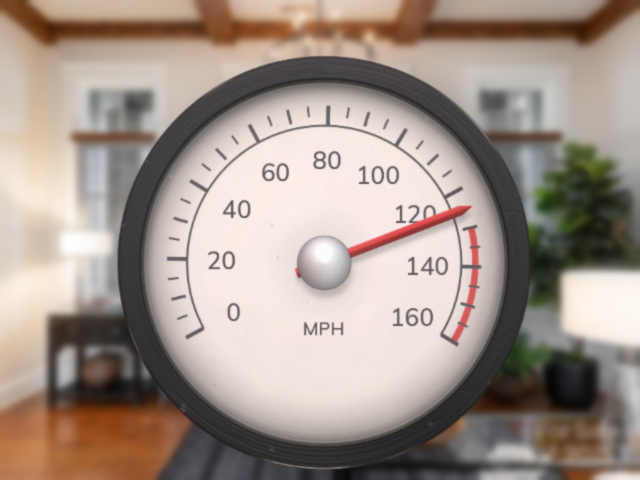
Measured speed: 125 mph
